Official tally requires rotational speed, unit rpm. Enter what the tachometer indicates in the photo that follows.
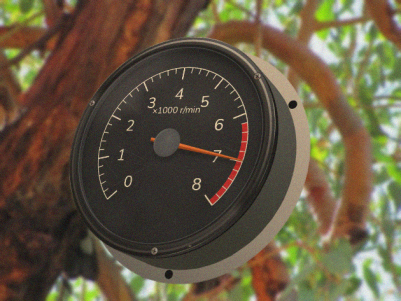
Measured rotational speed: 7000 rpm
